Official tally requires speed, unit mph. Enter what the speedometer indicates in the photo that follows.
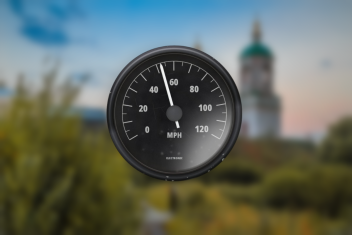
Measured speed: 52.5 mph
